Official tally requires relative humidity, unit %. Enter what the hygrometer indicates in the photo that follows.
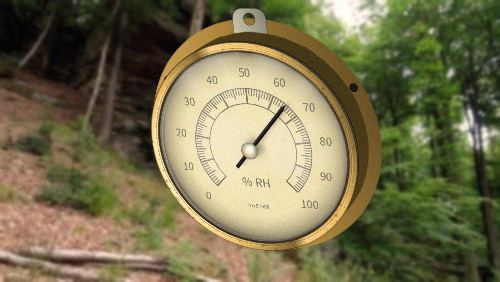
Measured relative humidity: 65 %
